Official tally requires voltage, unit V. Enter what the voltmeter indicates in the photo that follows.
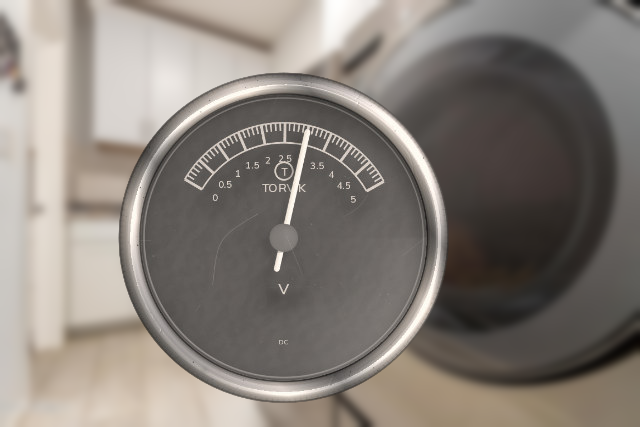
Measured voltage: 3 V
